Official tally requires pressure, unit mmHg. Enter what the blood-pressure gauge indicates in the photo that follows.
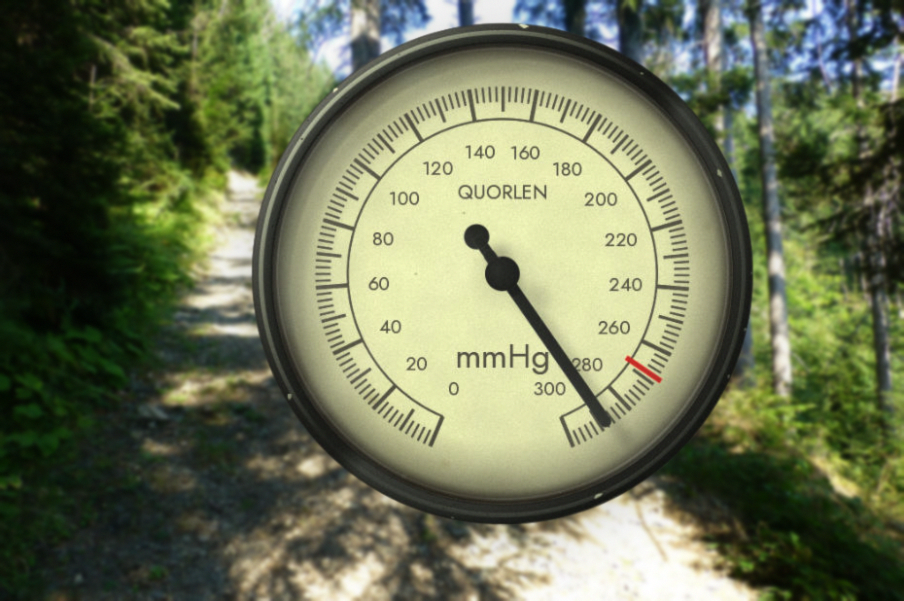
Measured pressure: 288 mmHg
